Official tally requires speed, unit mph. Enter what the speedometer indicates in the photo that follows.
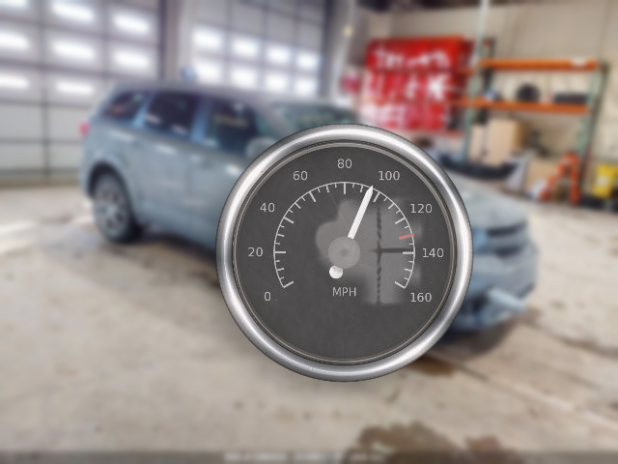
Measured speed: 95 mph
